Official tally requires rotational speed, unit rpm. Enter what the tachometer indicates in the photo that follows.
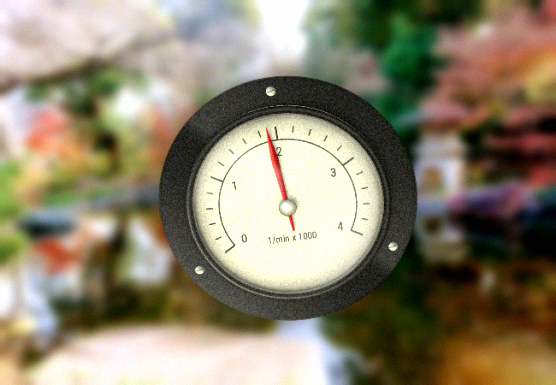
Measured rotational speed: 1900 rpm
